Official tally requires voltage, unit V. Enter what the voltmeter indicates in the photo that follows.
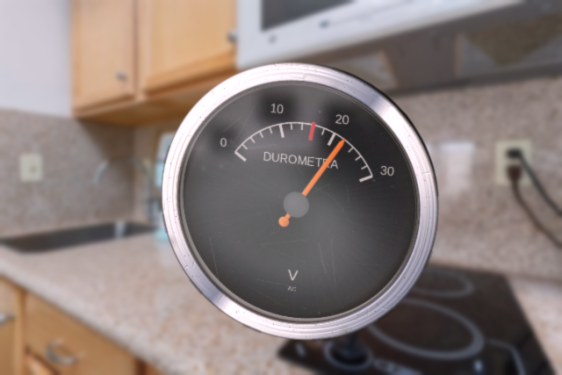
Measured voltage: 22 V
